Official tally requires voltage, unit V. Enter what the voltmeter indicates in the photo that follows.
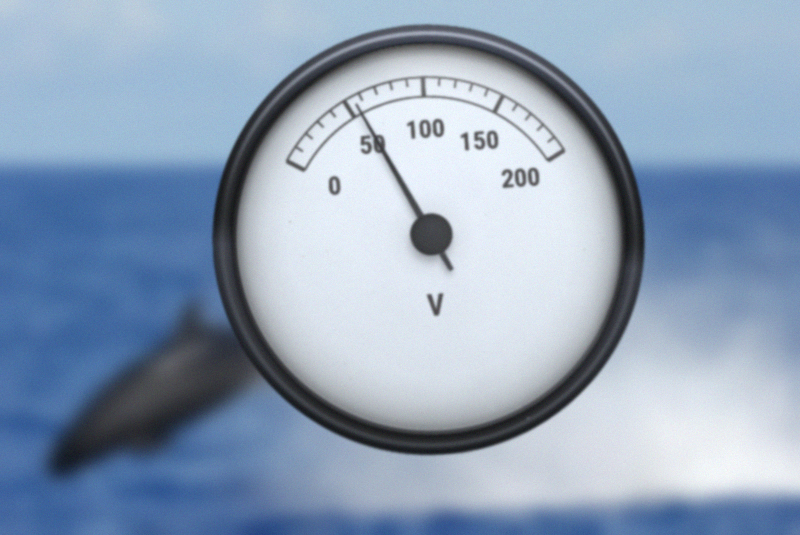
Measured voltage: 55 V
